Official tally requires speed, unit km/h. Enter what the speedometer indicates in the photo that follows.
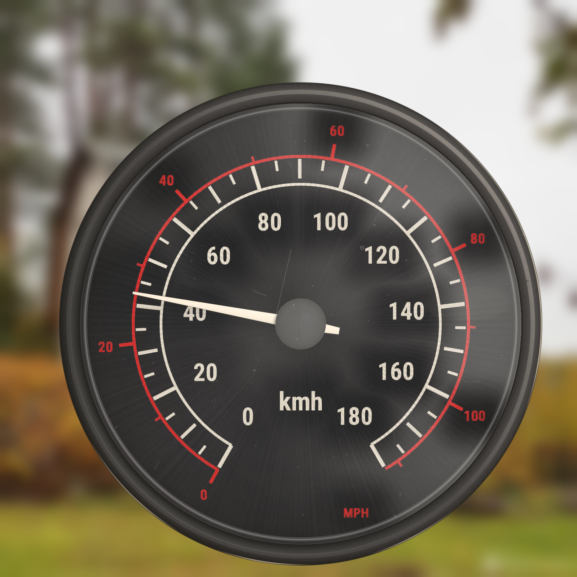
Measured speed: 42.5 km/h
